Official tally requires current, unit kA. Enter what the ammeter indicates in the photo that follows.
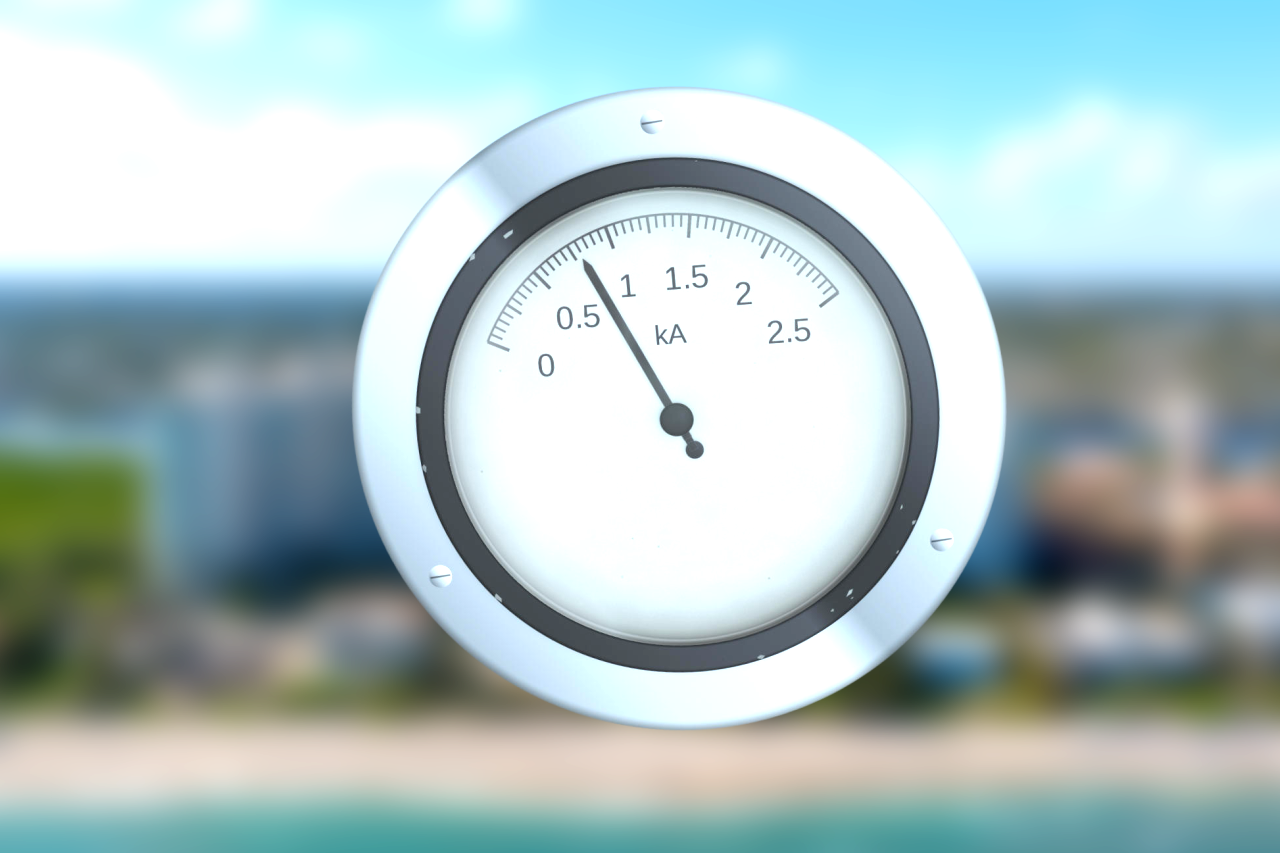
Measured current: 0.8 kA
